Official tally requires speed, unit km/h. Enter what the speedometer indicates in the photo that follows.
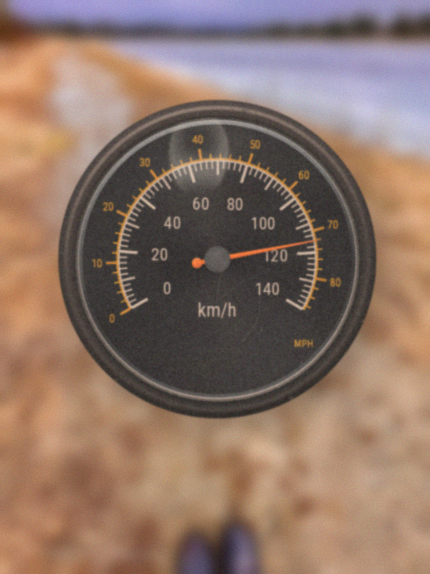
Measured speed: 116 km/h
